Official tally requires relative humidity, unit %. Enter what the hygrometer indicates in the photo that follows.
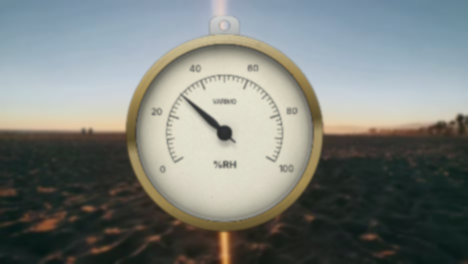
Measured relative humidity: 30 %
